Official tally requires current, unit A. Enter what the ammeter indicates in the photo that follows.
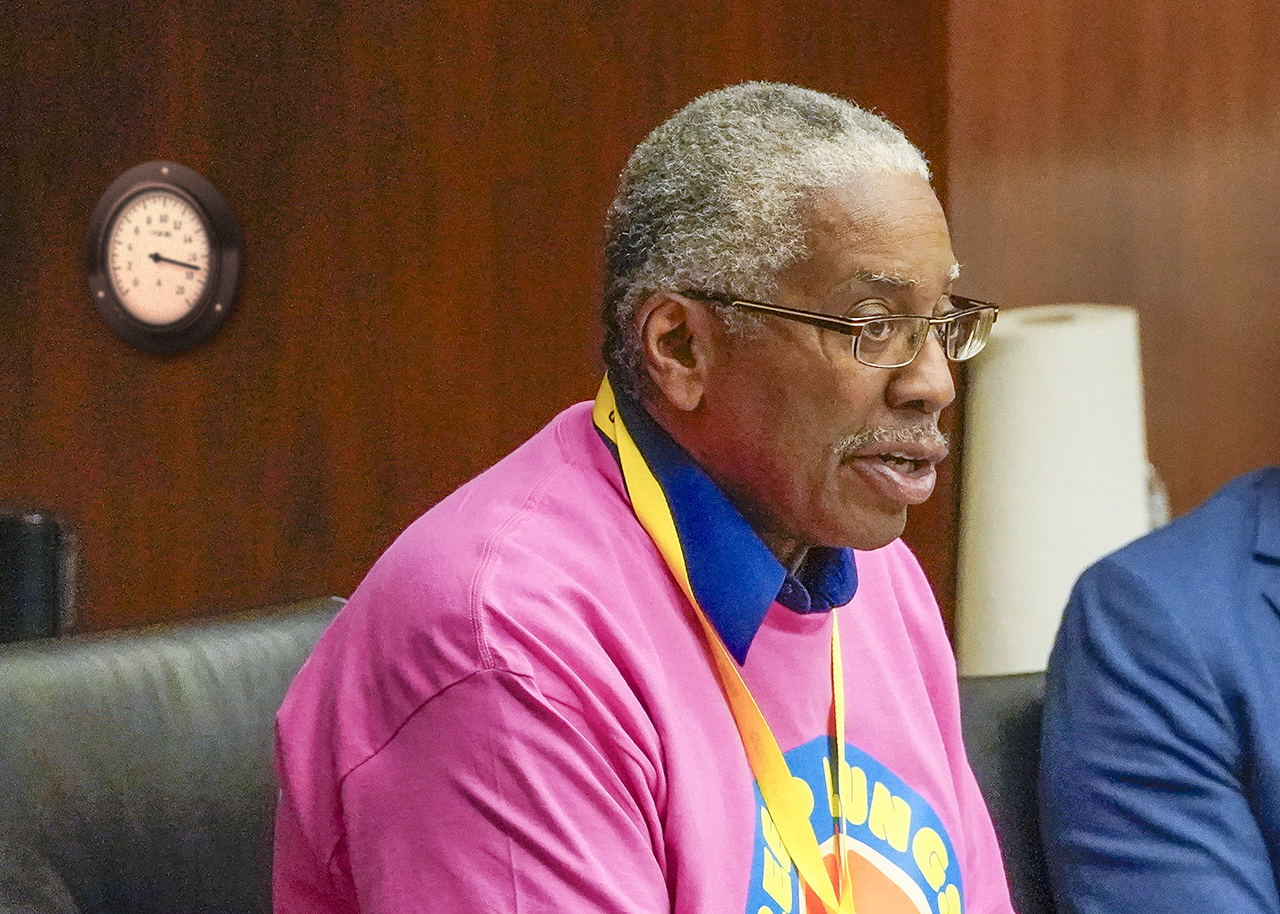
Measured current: 17 A
